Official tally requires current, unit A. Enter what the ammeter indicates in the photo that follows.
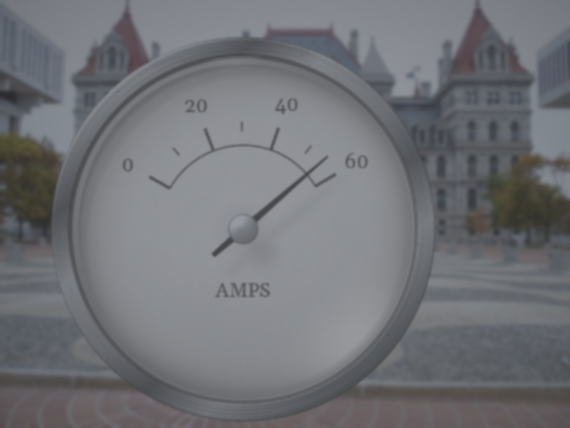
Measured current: 55 A
